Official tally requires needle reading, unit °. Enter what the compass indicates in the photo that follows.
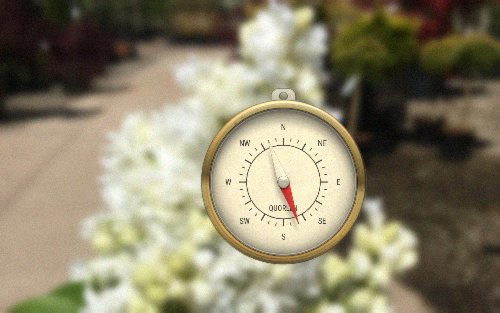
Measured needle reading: 160 °
